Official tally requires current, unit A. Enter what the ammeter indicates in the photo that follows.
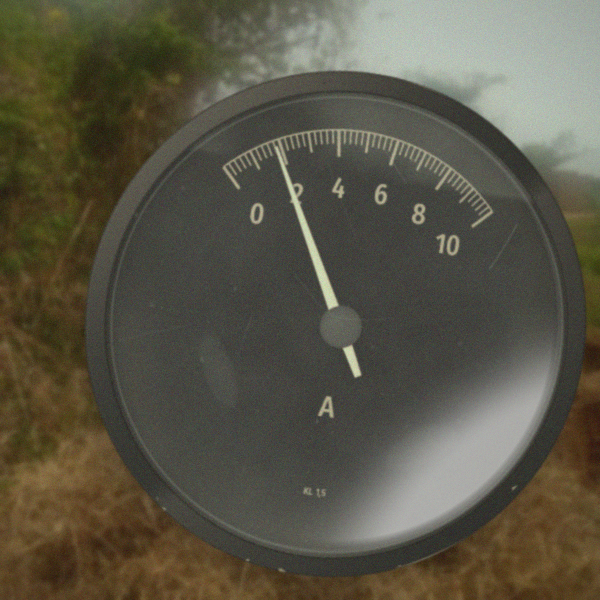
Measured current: 1.8 A
